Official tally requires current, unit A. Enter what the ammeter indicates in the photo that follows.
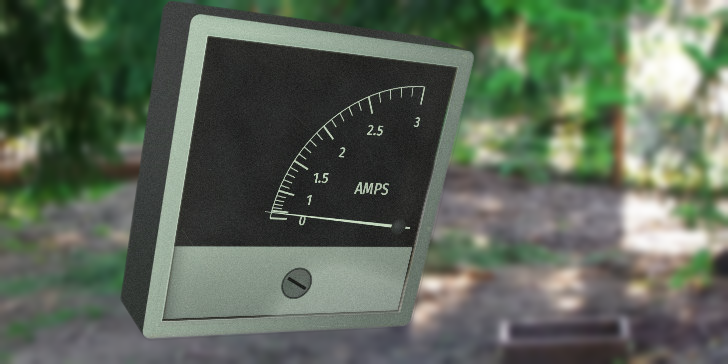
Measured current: 0.5 A
